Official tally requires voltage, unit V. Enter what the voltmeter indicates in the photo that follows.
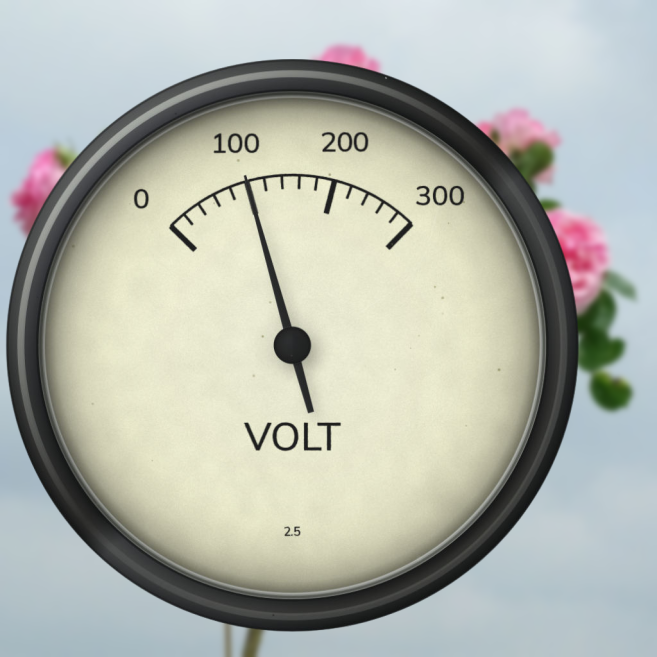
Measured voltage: 100 V
